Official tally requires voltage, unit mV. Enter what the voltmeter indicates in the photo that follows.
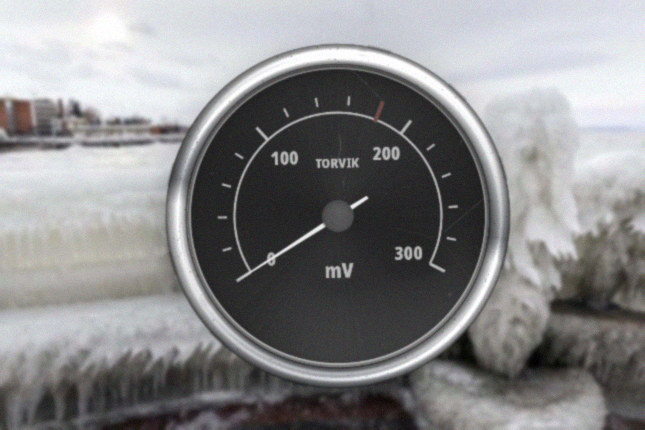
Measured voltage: 0 mV
